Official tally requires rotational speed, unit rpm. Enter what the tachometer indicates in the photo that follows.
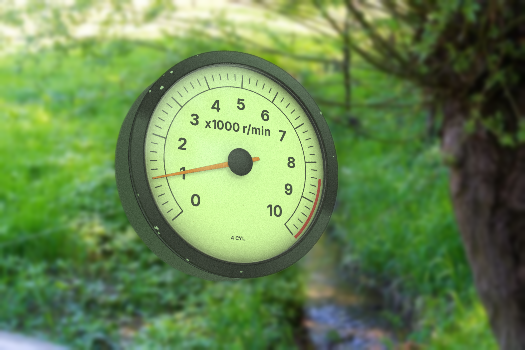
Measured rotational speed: 1000 rpm
